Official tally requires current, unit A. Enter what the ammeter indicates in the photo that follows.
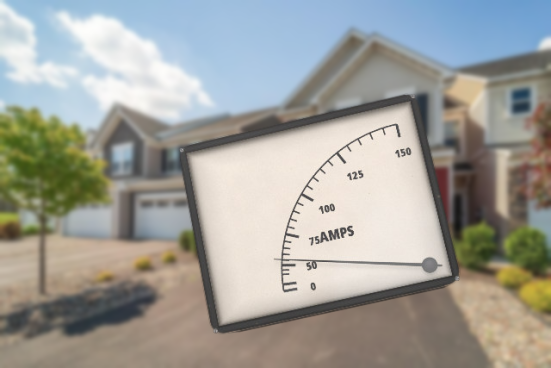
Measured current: 55 A
